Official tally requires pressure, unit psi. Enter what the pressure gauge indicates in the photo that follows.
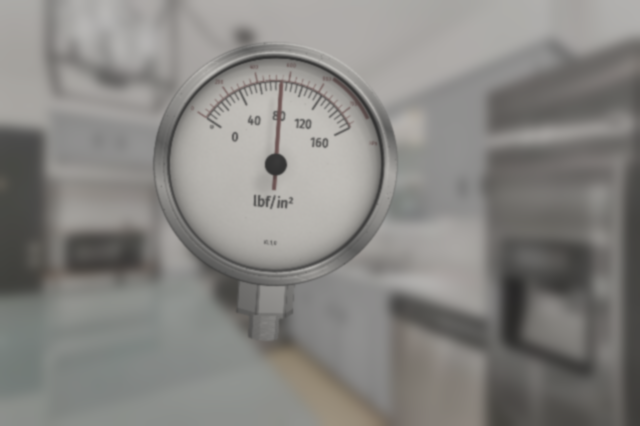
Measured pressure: 80 psi
